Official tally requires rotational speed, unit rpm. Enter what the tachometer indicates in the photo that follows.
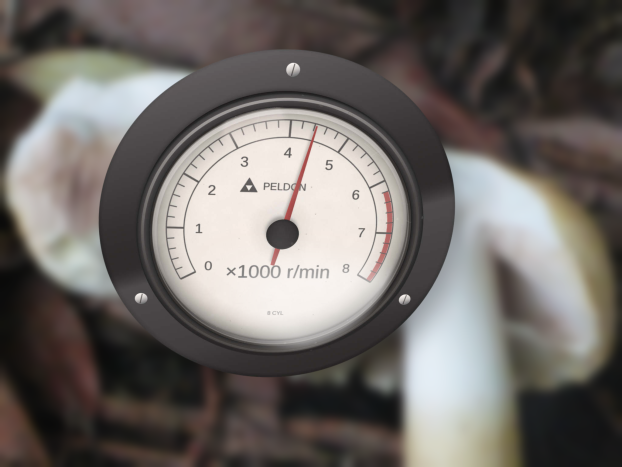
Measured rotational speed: 4400 rpm
